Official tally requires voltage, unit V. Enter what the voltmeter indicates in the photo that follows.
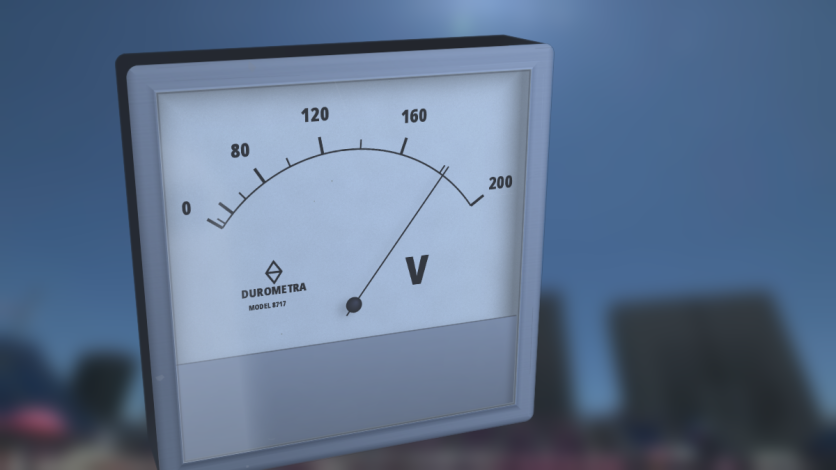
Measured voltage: 180 V
